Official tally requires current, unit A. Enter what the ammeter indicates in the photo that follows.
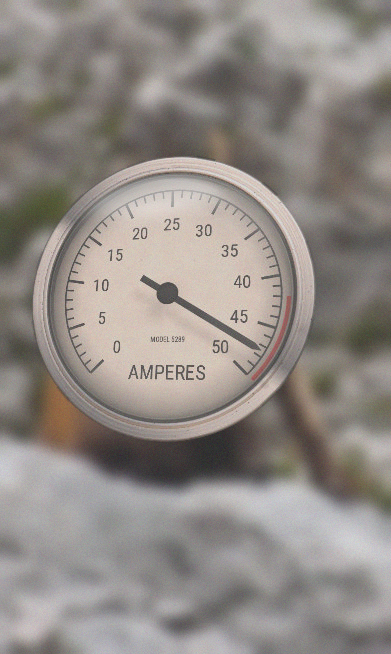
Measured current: 47.5 A
